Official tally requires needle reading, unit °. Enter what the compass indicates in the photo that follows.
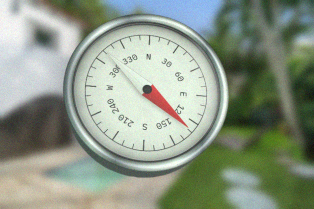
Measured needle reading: 130 °
